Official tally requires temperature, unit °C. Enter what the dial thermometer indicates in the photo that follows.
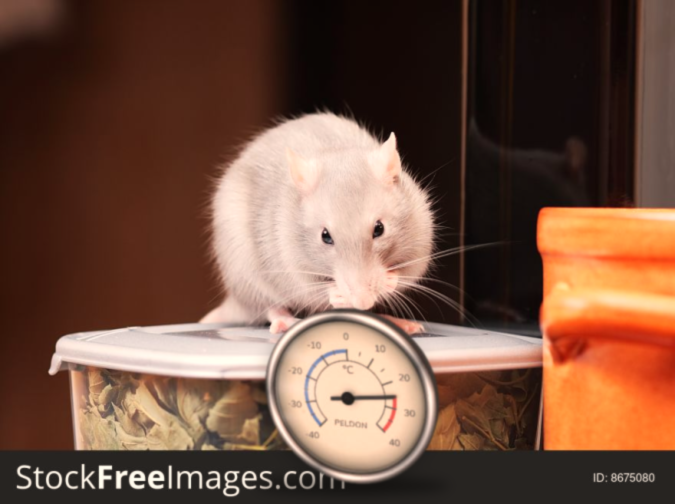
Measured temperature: 25 °C
